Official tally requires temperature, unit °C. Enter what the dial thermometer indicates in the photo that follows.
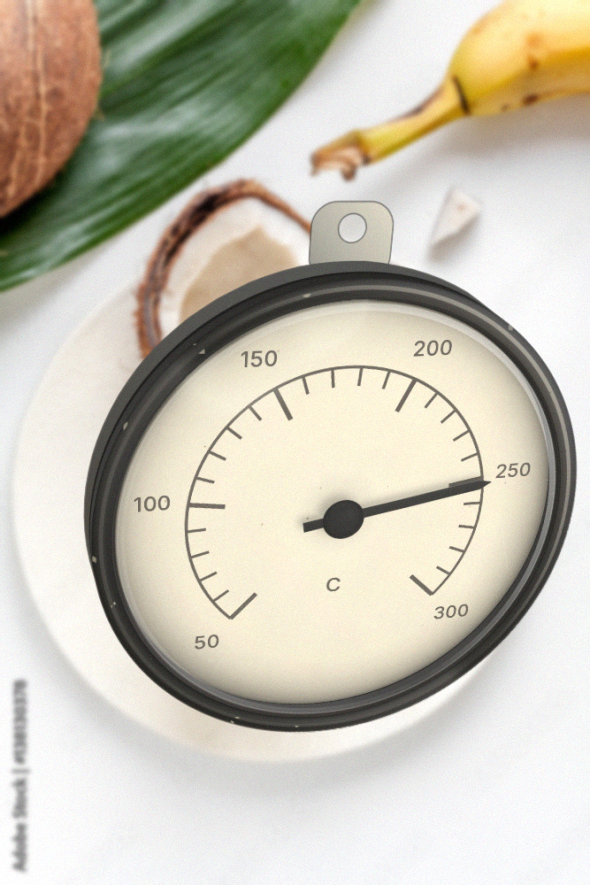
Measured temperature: 250 °C
